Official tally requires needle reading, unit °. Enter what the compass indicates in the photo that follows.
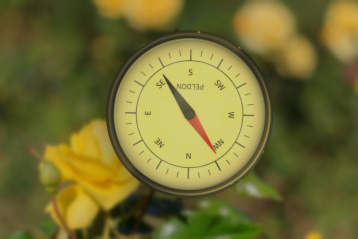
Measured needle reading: 325 °
